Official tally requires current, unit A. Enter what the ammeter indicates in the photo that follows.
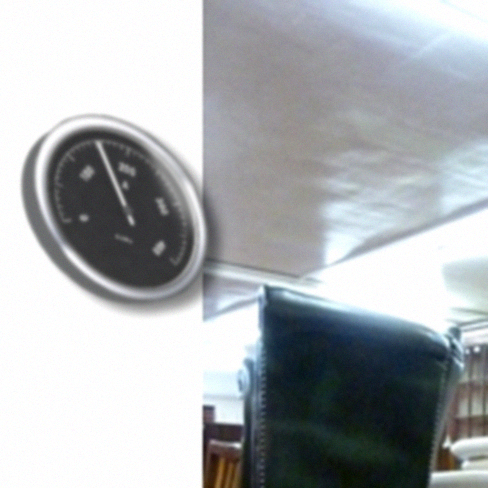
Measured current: 150 A
